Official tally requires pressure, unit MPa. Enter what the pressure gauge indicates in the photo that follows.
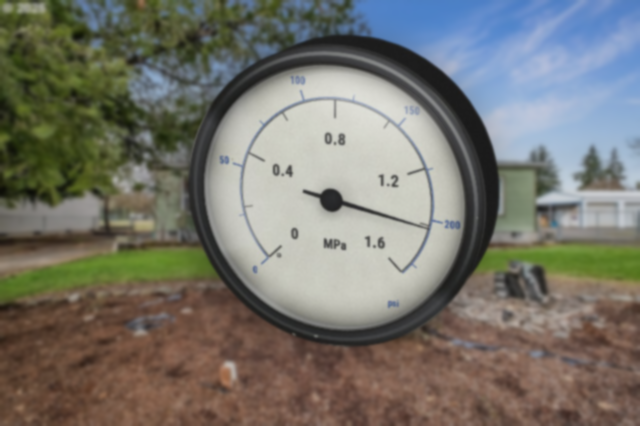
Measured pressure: 1.4 MPa
